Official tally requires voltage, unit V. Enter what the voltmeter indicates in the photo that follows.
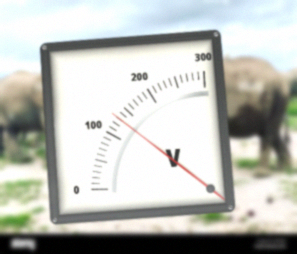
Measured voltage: 130 V
